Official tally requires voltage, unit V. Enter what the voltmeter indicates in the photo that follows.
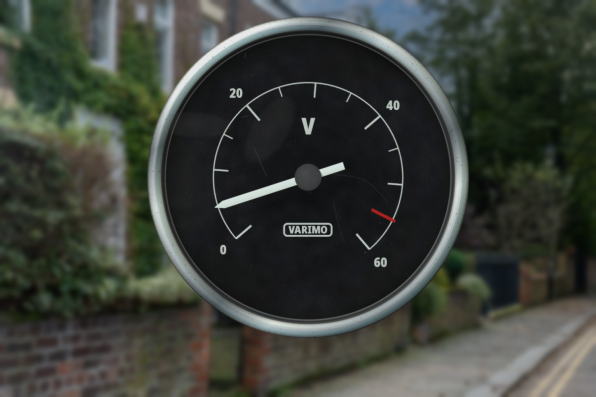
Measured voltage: 5 V
